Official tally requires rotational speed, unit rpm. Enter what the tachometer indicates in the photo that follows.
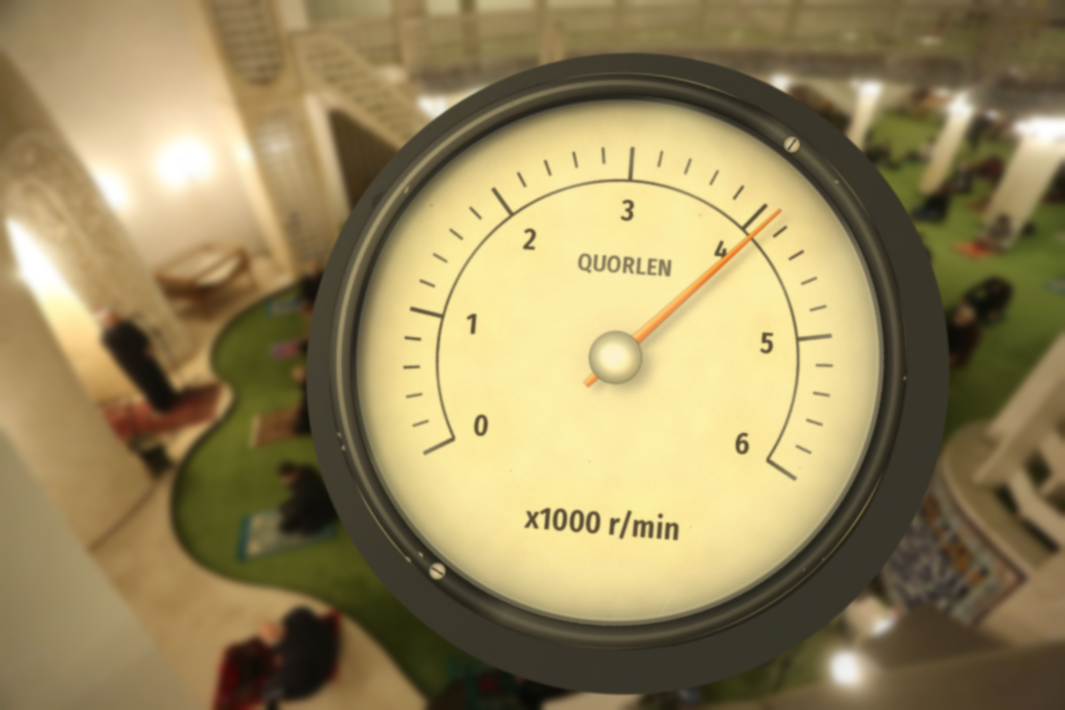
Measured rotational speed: 4100 rpm
